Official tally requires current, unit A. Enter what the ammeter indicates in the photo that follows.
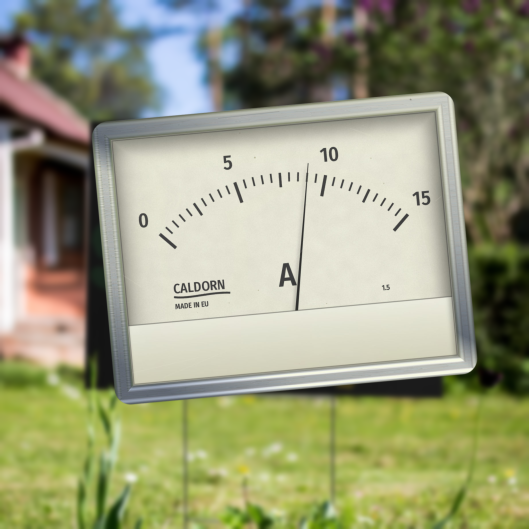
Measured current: 9 A
